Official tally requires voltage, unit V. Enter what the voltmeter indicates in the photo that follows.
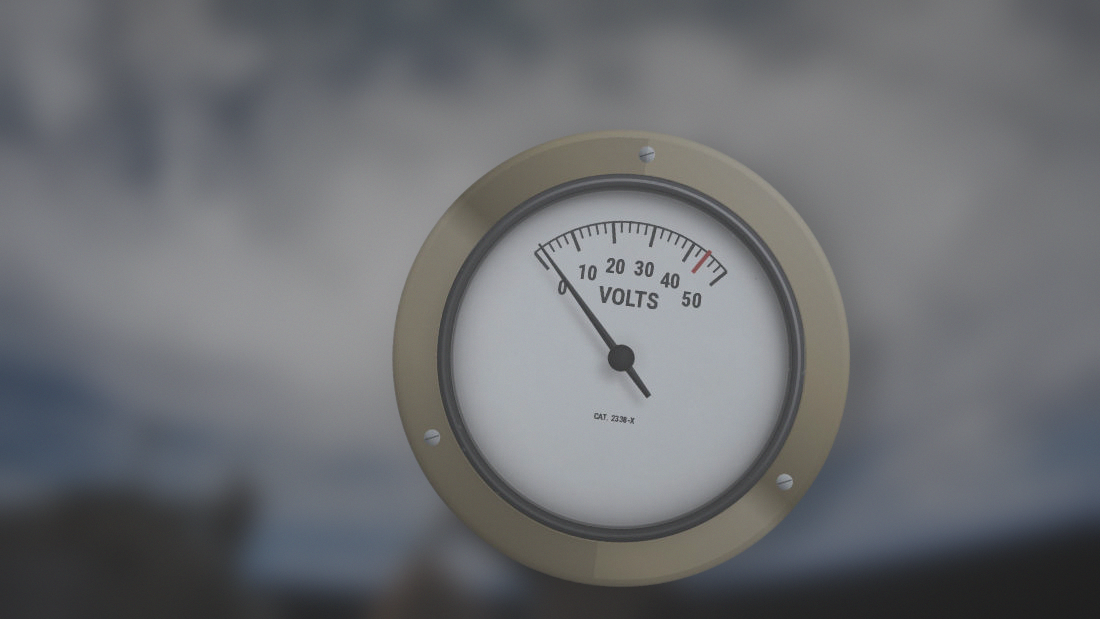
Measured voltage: 2 V
